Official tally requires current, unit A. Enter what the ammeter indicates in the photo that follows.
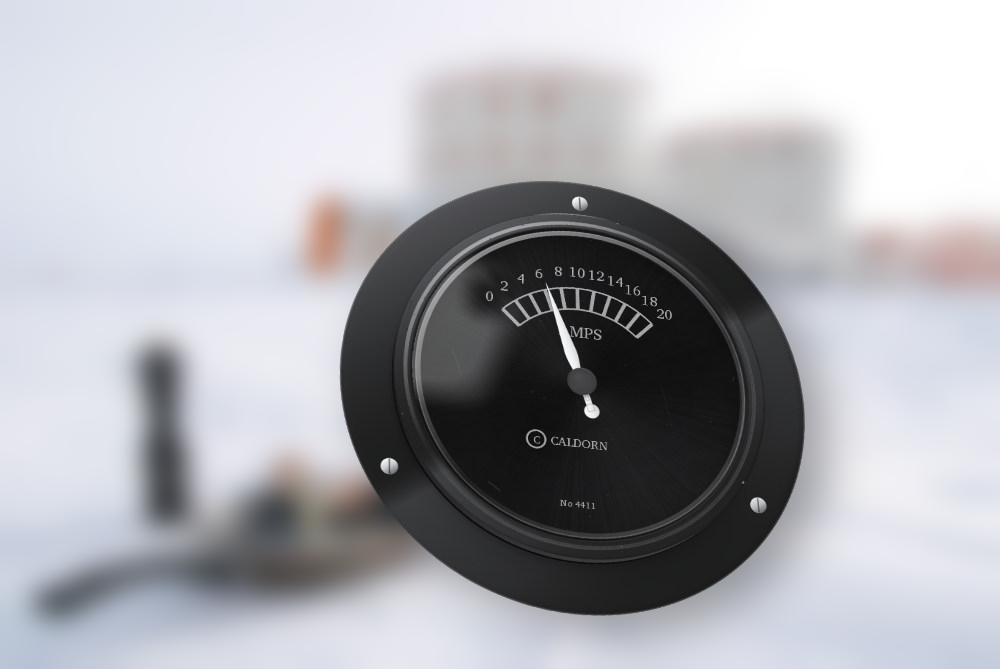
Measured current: 6 A
